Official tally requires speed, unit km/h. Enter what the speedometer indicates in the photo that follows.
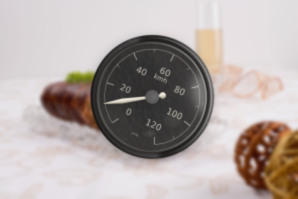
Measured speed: 10 km/h
